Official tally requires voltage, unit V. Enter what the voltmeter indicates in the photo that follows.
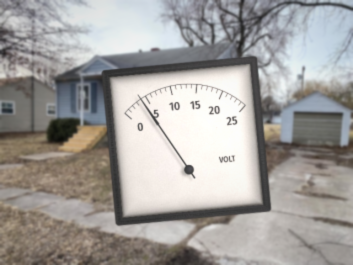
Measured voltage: 4 V
